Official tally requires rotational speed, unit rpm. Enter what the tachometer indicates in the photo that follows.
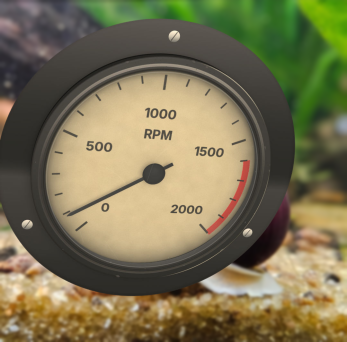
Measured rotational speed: 100 rpm
